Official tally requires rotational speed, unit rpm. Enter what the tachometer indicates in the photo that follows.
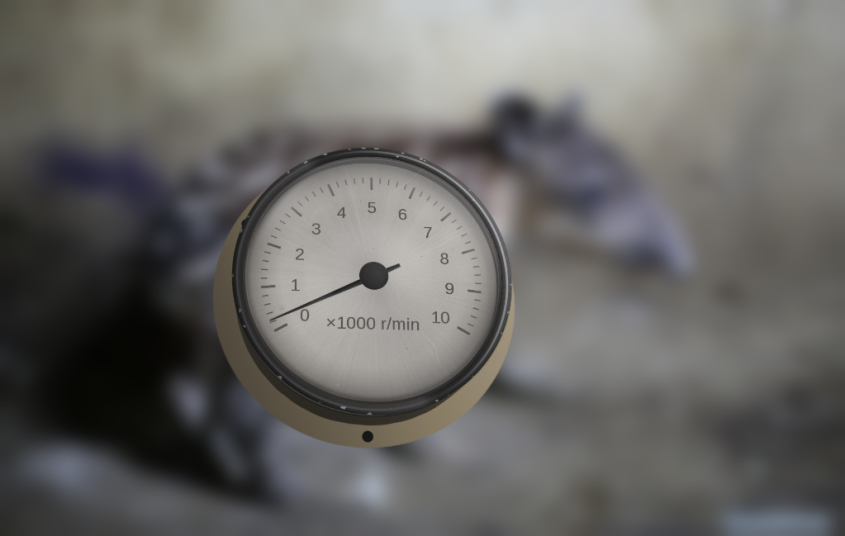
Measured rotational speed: 200 rpm
